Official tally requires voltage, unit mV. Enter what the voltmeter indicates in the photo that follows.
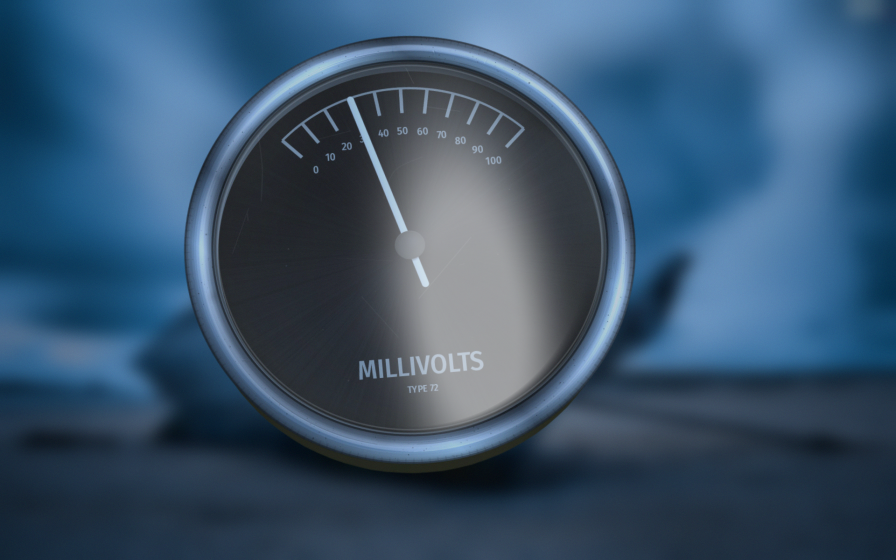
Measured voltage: 30 mV
